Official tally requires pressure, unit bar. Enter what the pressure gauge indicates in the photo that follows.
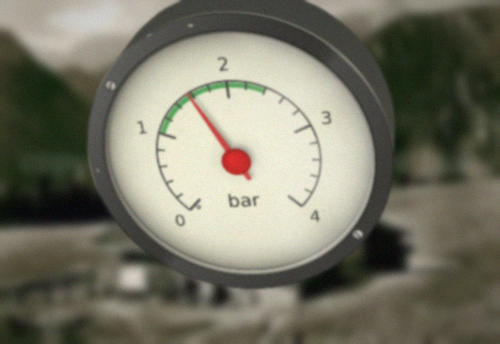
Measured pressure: 1.6 bar
